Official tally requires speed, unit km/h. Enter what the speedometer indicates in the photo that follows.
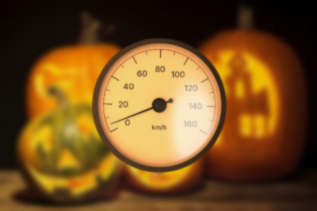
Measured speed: 5 km/h
